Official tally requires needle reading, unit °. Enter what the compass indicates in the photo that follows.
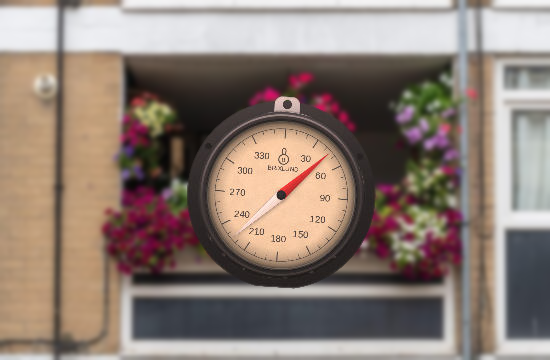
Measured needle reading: 45 °
